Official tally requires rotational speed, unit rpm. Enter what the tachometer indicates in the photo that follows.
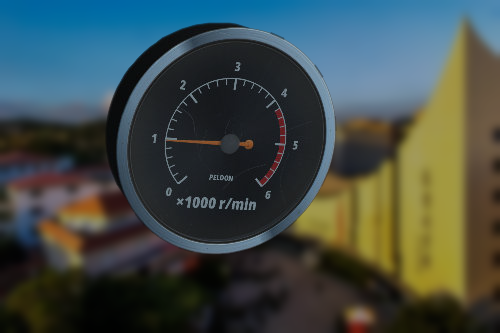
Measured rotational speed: 1000 rpm
